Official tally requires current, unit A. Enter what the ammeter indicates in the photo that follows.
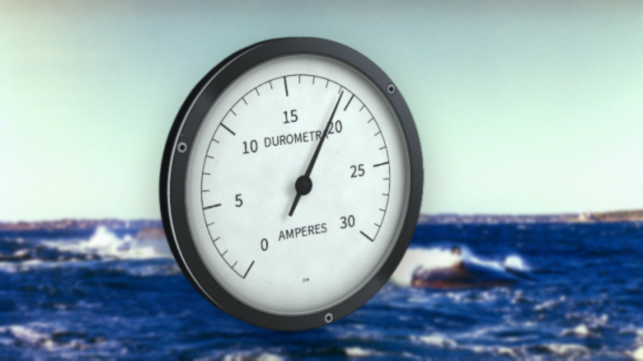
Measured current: 19 A
